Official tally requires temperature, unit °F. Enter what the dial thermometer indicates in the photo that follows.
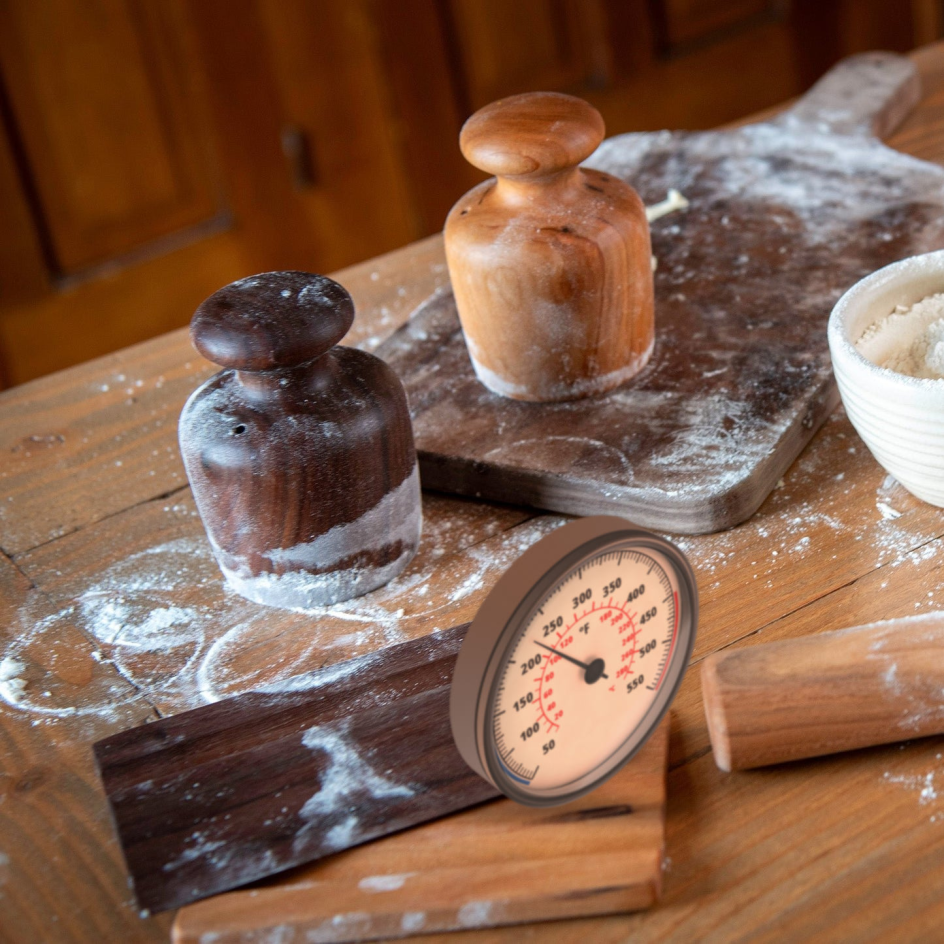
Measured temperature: 225 °F
